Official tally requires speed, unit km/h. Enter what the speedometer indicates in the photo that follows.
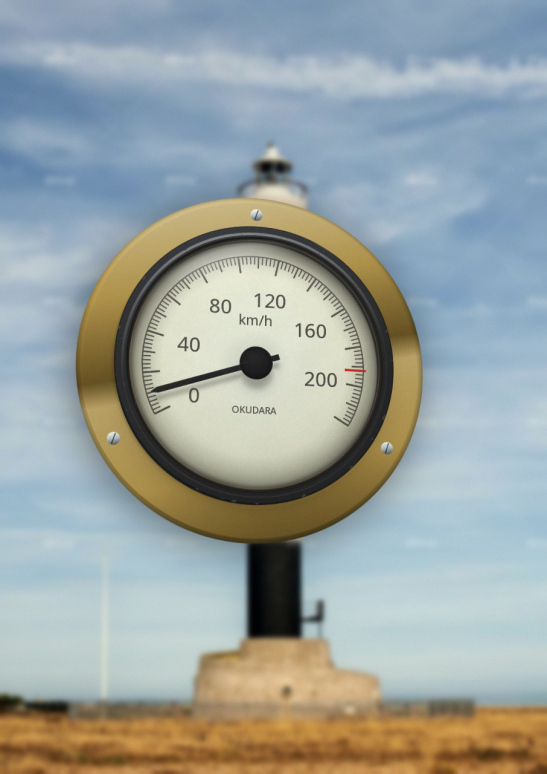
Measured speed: 10 km/h
